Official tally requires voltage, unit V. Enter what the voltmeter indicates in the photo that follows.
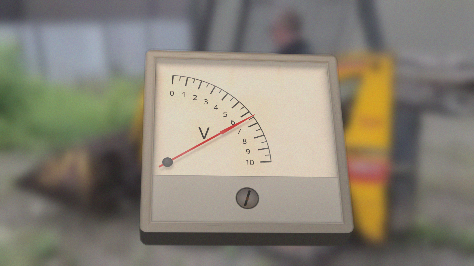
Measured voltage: 6.5 V
